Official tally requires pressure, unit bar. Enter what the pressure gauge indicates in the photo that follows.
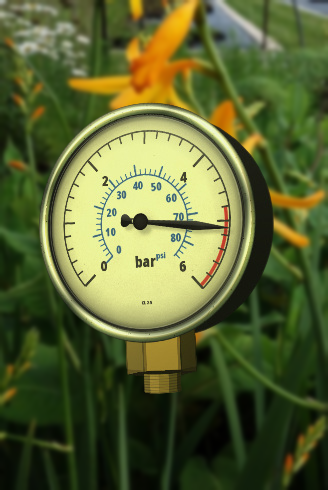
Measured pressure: 5.1 bar
